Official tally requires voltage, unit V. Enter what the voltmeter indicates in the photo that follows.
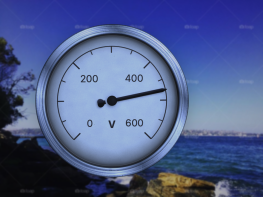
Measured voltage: 475 V
